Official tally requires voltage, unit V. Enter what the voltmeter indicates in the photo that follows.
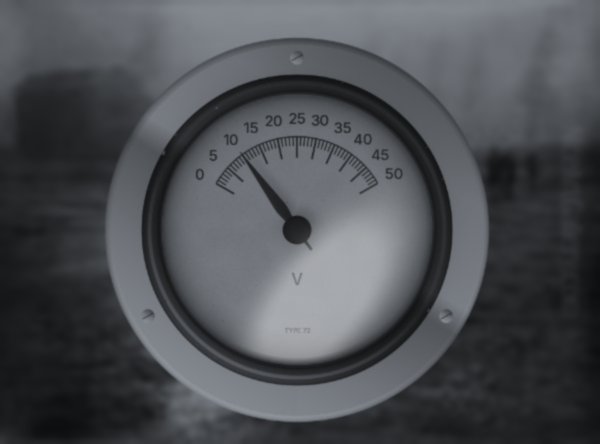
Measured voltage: 10 V
